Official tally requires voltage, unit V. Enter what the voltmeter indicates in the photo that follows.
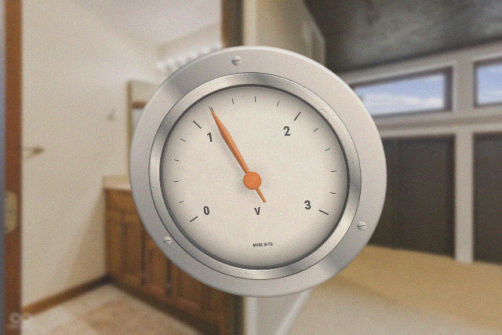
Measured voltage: 1.2 V
